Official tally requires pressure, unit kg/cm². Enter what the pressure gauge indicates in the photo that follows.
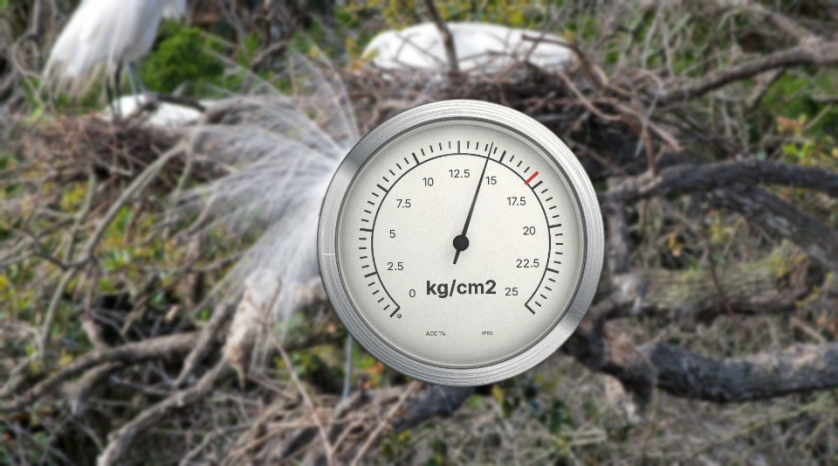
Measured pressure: 14.25 kg/cm²
